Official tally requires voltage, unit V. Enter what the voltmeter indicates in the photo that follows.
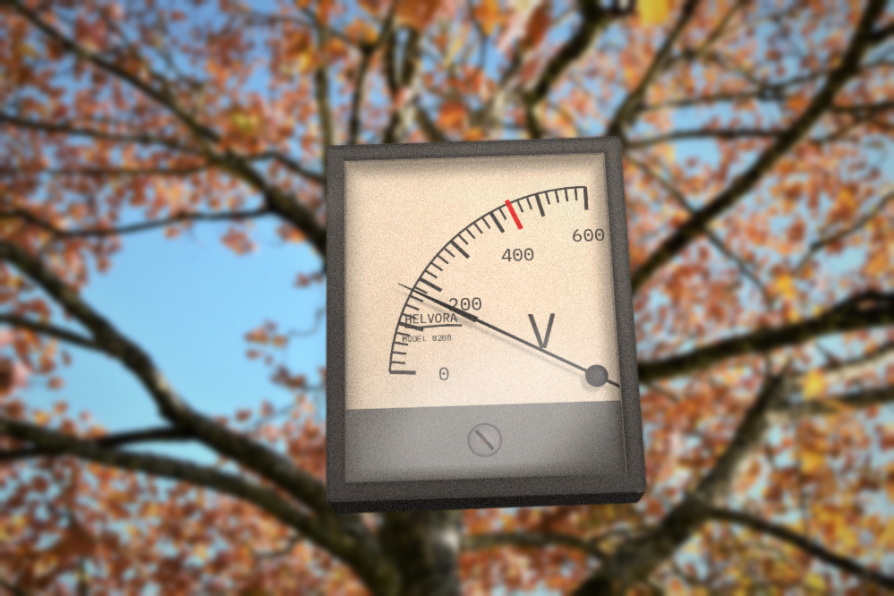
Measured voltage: 170 V
